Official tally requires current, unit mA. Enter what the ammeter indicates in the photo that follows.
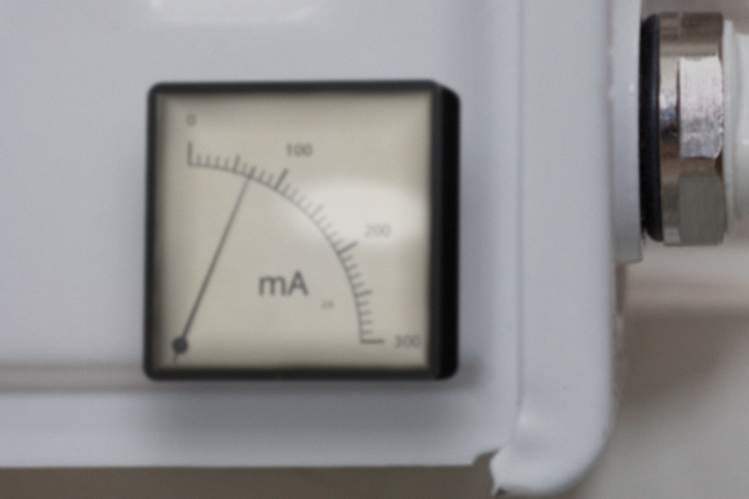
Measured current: 70 mA
